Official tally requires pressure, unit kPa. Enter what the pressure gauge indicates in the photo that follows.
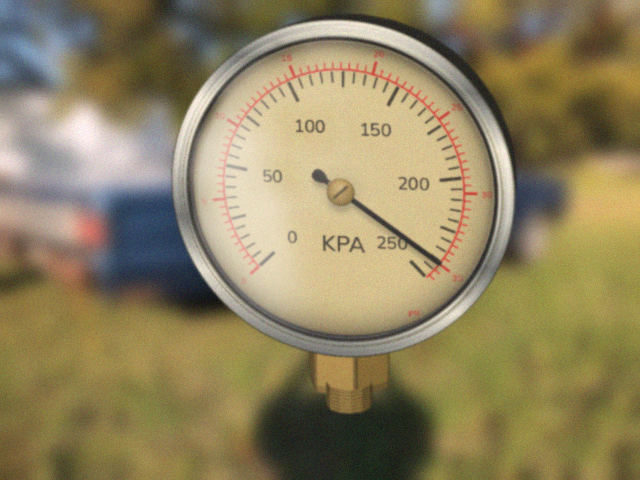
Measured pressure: 240 kPa
